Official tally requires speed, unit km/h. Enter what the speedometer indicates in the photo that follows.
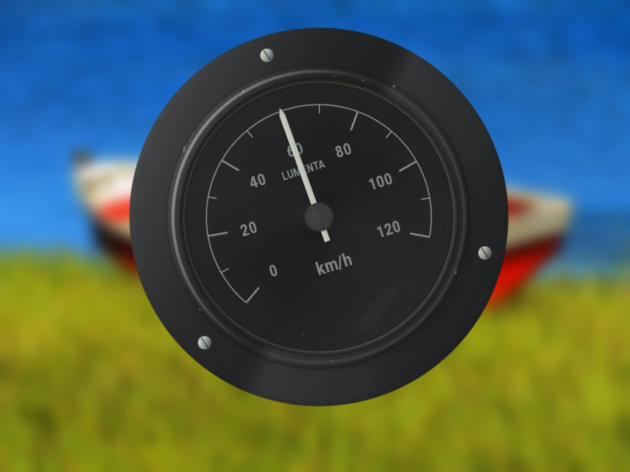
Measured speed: 60 km/h
